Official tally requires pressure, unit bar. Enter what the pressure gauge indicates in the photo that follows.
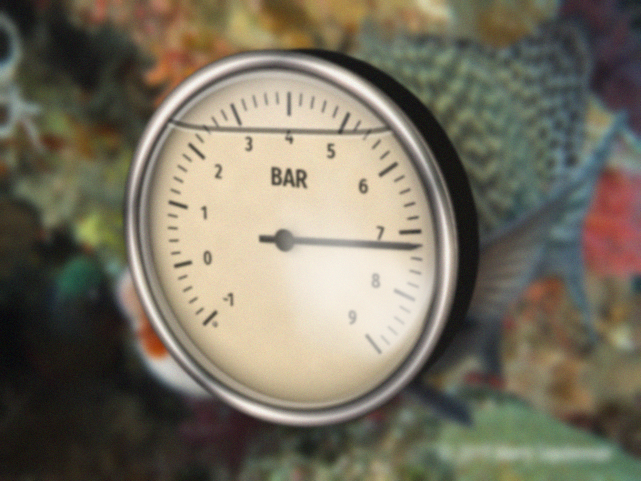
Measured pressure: 7.2 bar
